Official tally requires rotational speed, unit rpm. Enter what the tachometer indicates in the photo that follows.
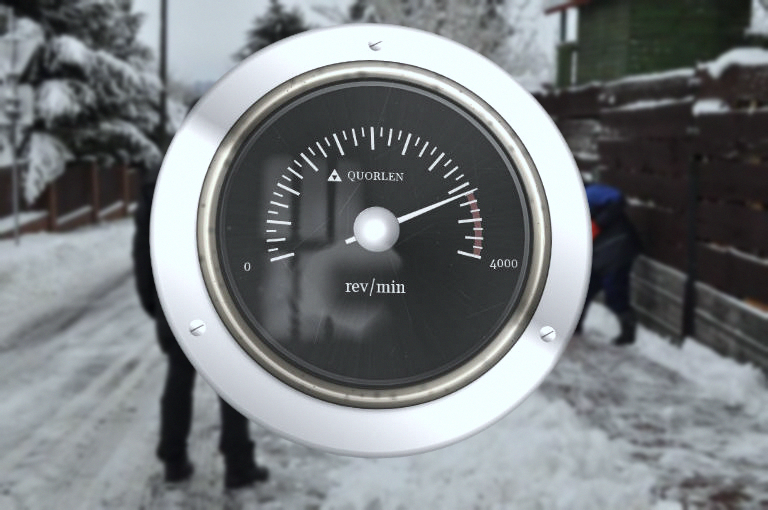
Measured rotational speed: 3300 rpm
